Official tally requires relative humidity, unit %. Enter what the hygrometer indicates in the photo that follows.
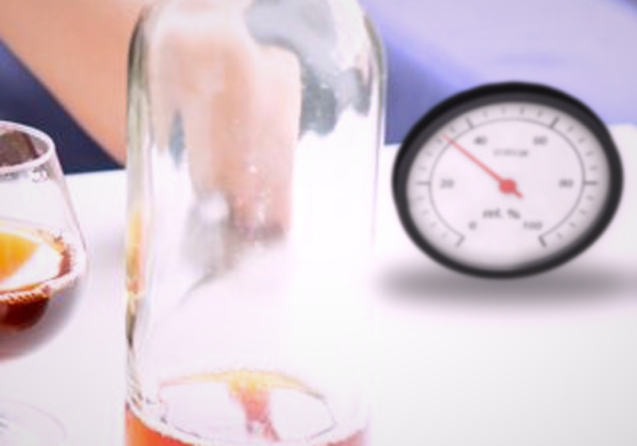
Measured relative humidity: 34 %
